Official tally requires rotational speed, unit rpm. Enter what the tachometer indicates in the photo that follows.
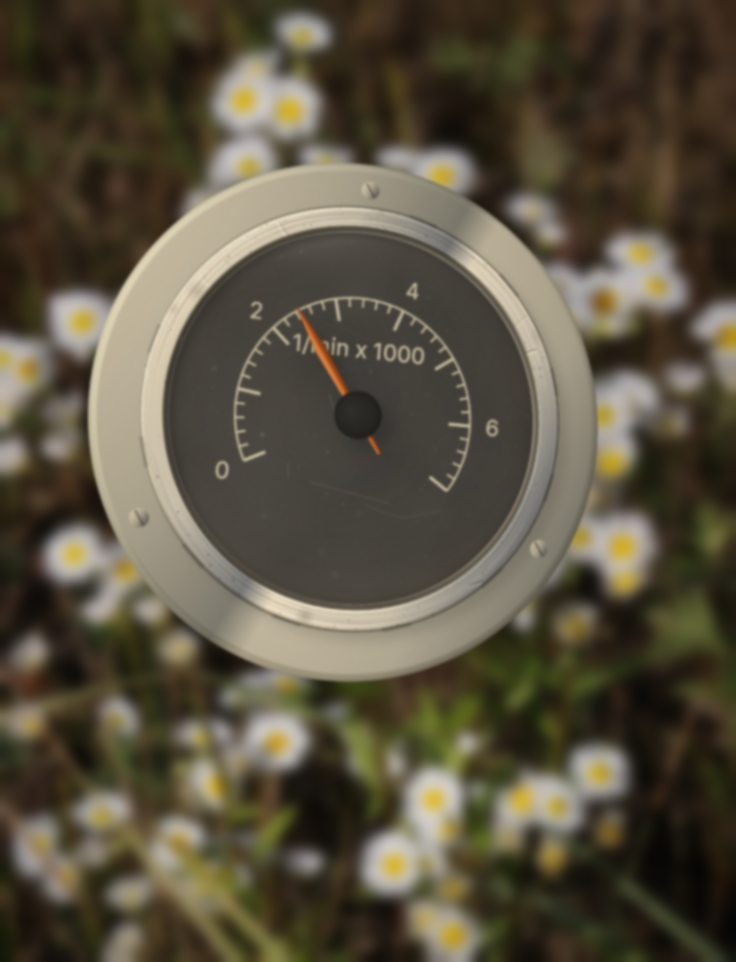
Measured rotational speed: 2400 rpm
